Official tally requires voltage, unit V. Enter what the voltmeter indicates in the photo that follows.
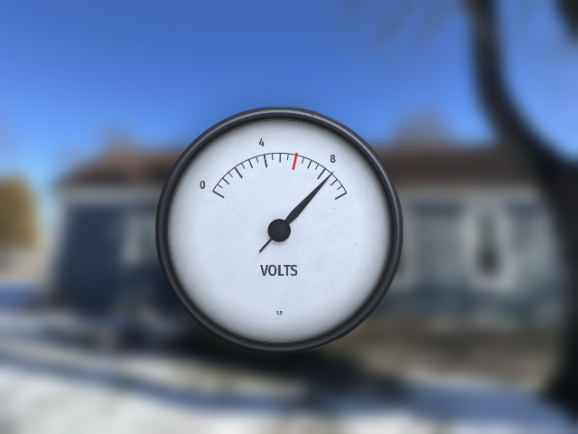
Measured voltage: 8.5 V
